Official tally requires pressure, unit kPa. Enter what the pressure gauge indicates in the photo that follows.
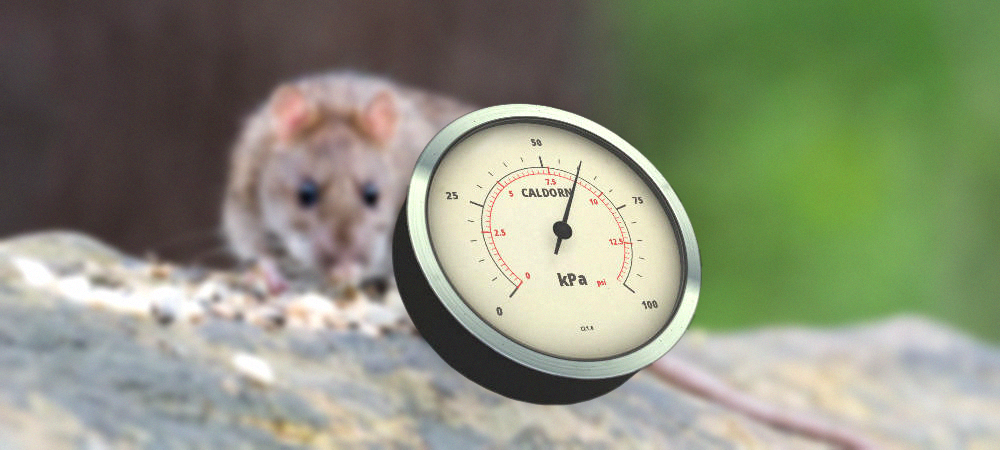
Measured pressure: 60 kPa
